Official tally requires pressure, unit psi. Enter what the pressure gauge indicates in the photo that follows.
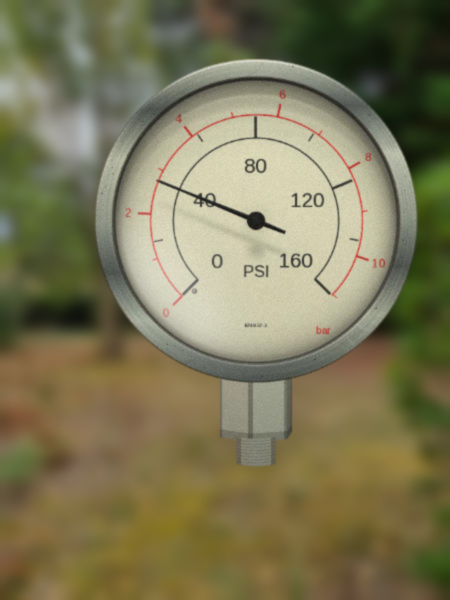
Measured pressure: 40 psi
